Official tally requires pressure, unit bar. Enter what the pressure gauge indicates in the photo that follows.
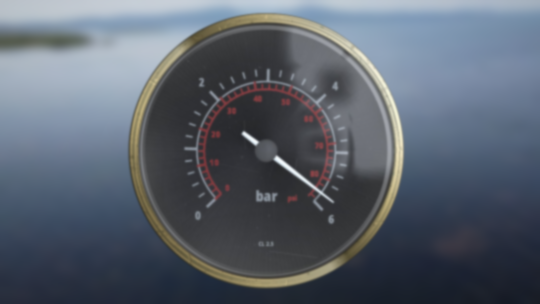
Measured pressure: 5.8 bar
